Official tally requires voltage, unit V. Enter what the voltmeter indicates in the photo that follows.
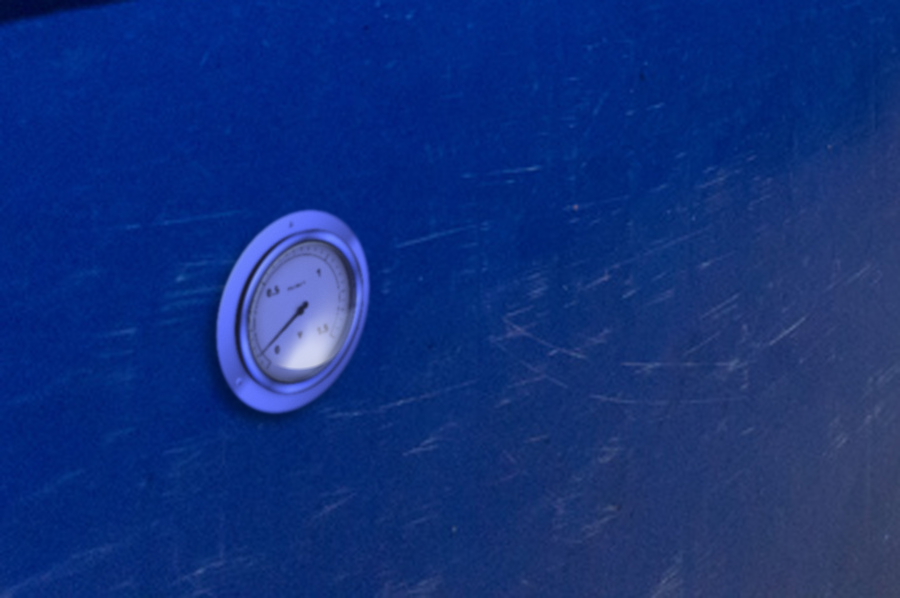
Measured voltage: 0.1 V
